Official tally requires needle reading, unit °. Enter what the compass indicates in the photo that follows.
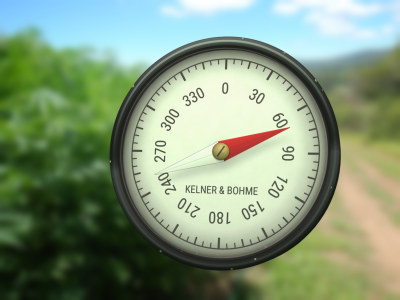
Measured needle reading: 70 °
